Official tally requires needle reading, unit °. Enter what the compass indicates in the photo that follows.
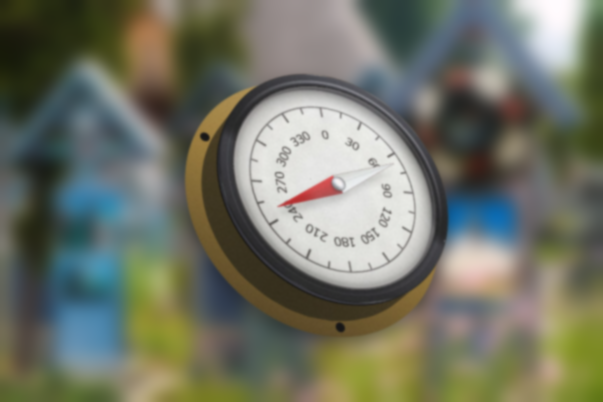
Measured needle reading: 247.5 °
